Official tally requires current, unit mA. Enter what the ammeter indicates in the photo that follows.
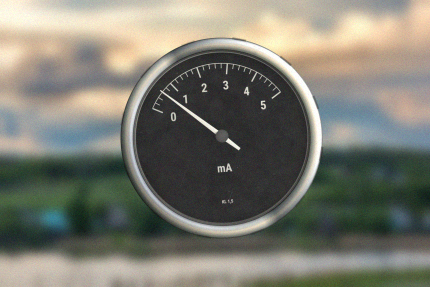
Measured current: 0.6 mA
